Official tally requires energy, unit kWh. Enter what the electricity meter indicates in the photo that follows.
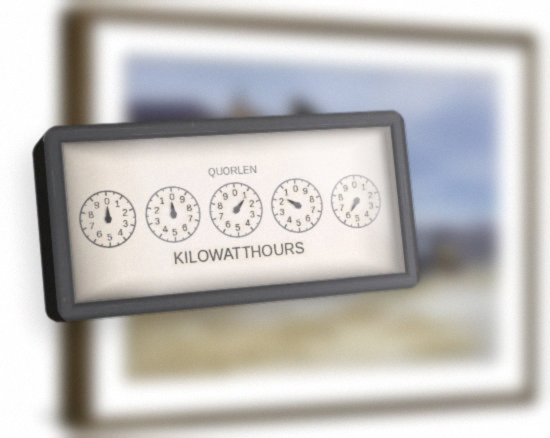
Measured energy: 116 kWh
